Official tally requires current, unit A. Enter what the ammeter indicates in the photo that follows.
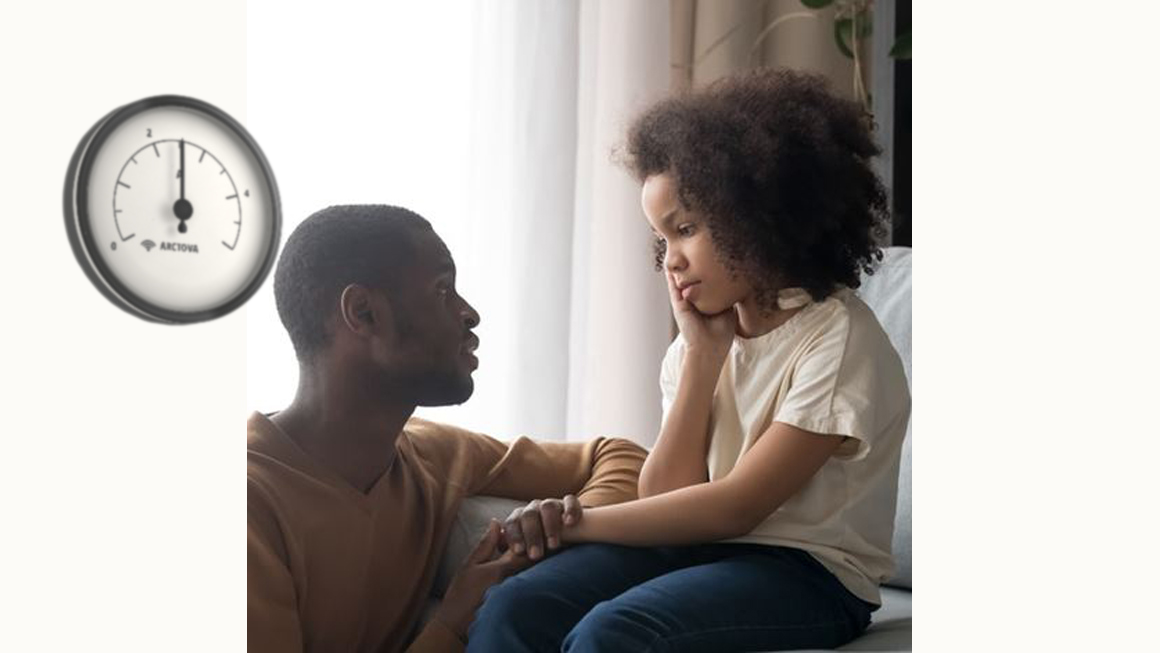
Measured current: 2.5 A
